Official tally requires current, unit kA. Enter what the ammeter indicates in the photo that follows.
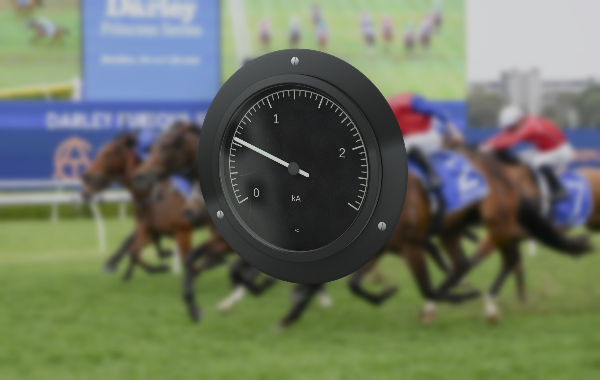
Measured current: 0.55 kA
